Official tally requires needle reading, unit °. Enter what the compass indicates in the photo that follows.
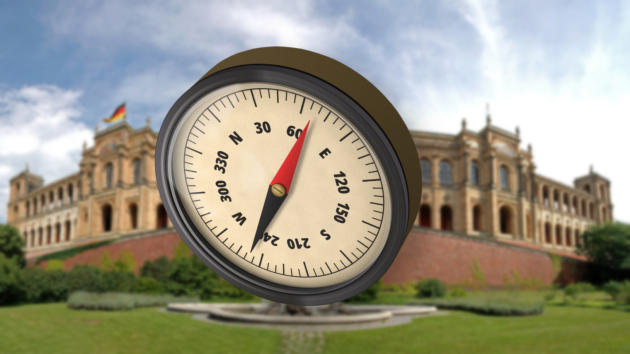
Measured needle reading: 67.5 °
